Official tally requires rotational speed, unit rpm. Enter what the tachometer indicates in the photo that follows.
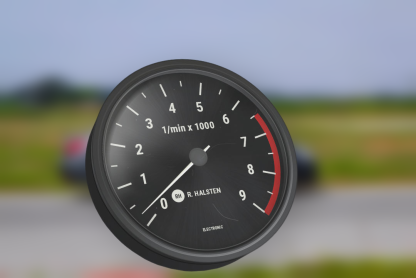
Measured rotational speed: 250 rpm
